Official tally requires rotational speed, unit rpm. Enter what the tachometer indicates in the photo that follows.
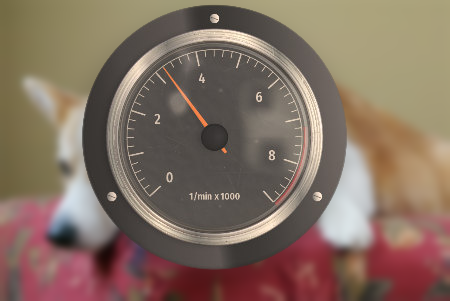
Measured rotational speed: 3200 rpm
